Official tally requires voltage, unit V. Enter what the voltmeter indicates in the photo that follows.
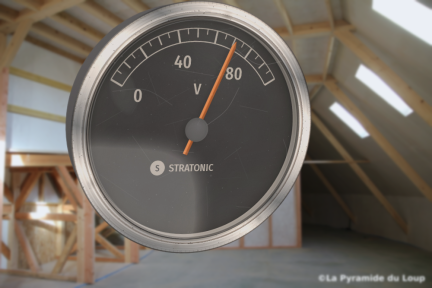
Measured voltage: 70 V
